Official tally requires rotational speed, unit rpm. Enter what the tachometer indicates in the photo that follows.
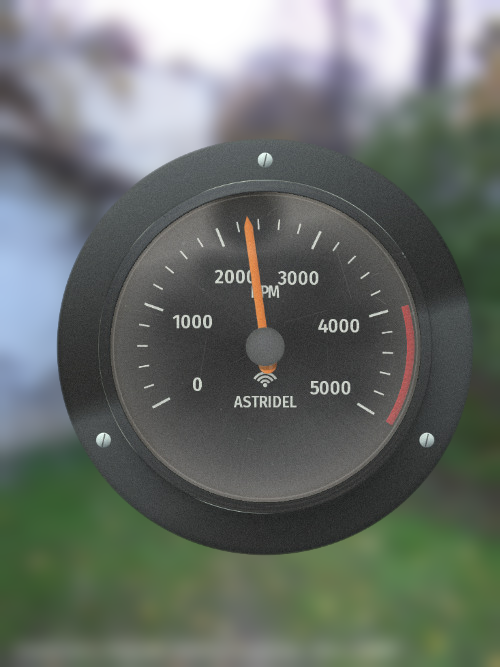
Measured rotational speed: 2300 rpm
